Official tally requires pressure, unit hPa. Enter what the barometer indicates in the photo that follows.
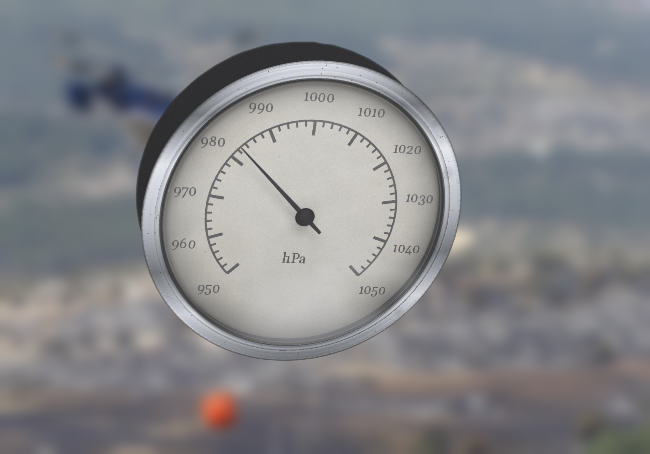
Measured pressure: 983 hPa
